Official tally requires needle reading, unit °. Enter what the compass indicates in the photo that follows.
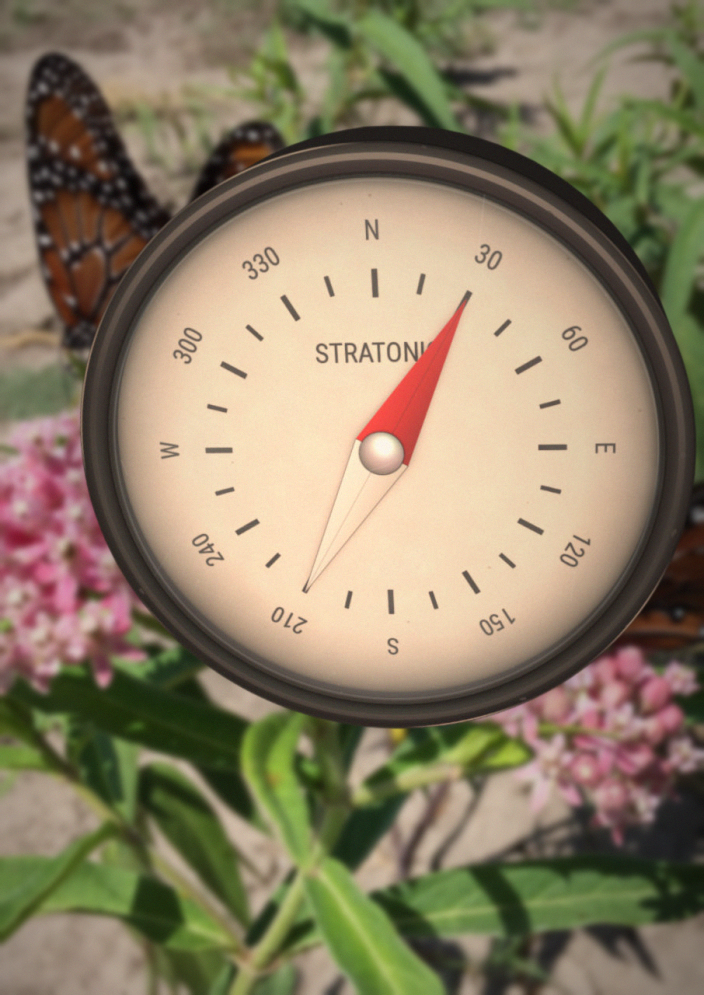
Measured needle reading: 30 °
